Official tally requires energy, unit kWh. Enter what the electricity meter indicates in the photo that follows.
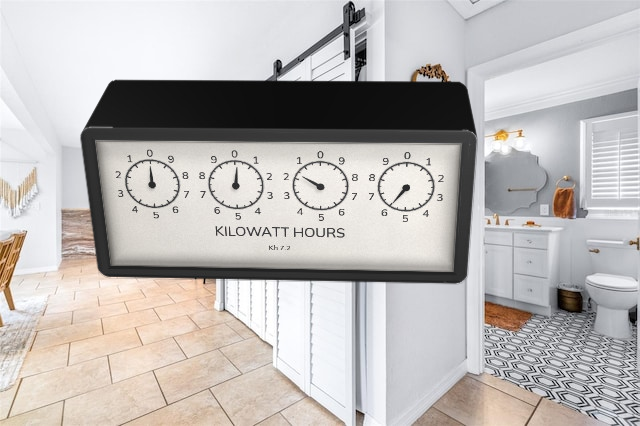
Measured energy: 16 kWh
